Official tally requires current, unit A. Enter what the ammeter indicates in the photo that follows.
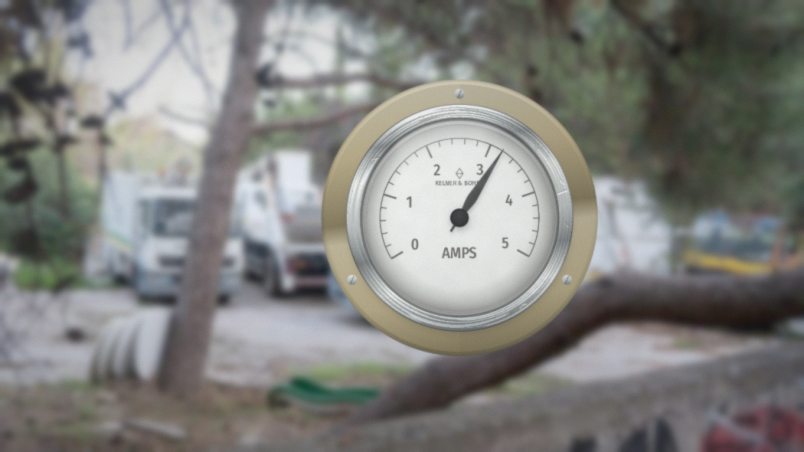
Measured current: 3.2 A
